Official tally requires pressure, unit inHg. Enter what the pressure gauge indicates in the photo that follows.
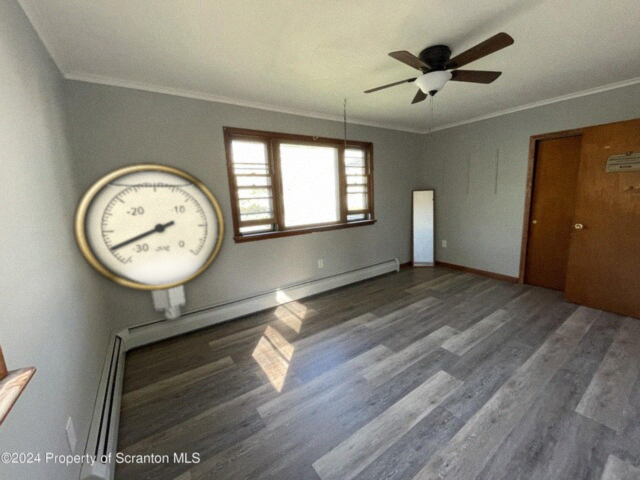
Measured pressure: -27.5 inHg
